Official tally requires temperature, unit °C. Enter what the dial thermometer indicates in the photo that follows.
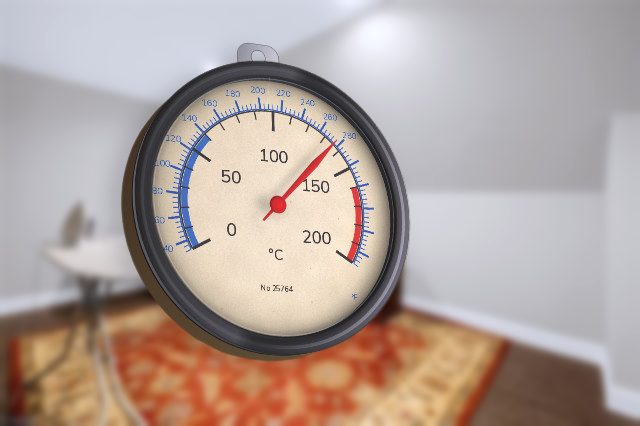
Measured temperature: 135 °C
